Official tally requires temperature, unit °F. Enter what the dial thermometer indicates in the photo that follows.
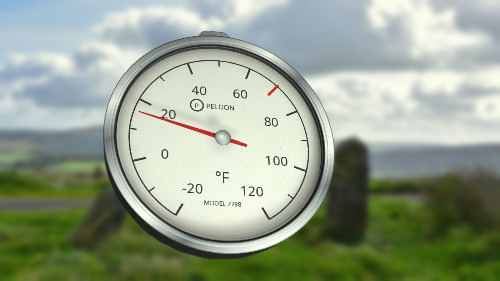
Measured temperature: 15 °F
